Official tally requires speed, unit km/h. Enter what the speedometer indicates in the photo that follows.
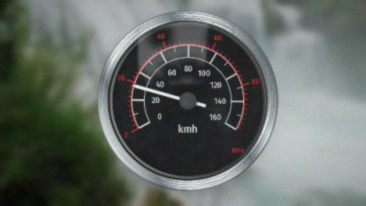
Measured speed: 30 km/h
